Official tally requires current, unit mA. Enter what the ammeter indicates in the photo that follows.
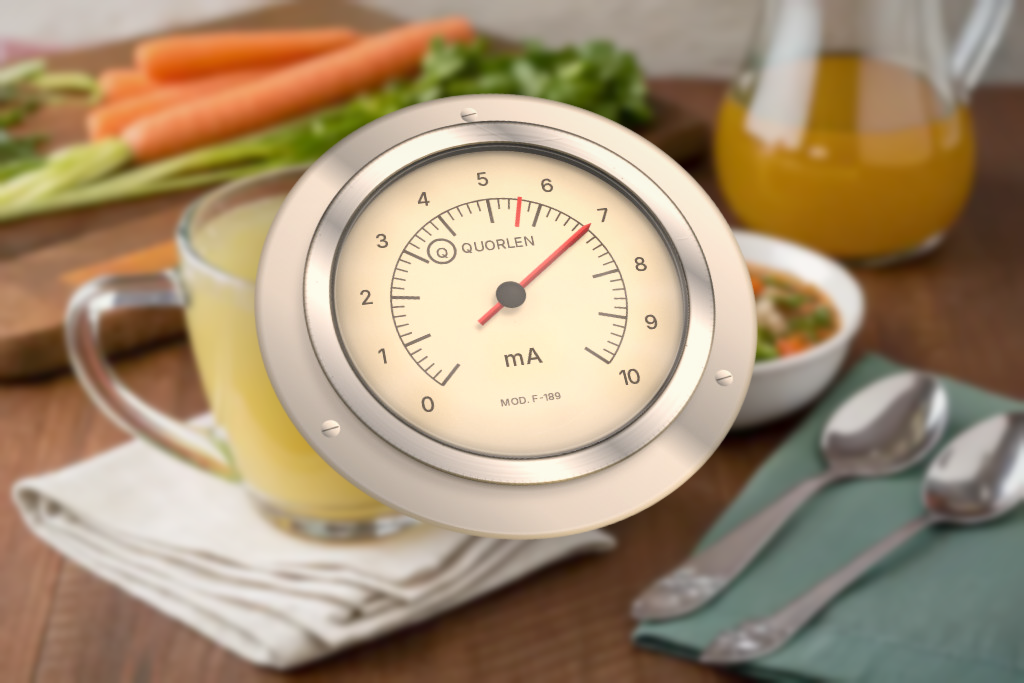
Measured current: 7 mA
